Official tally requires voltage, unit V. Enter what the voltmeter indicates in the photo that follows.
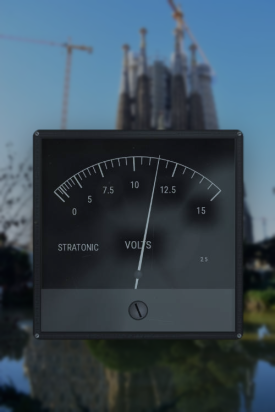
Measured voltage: 11.5 V
